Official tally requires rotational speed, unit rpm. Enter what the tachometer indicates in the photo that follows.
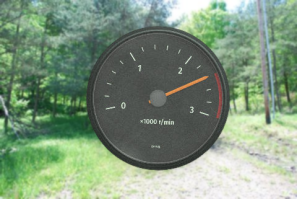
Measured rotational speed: 2400 rpm
